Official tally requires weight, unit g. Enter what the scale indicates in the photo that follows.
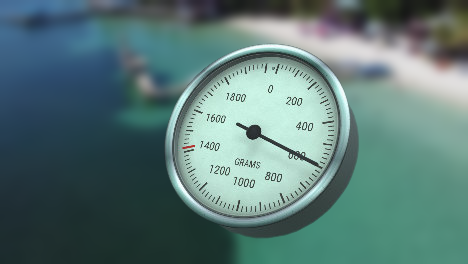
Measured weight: 600 g
